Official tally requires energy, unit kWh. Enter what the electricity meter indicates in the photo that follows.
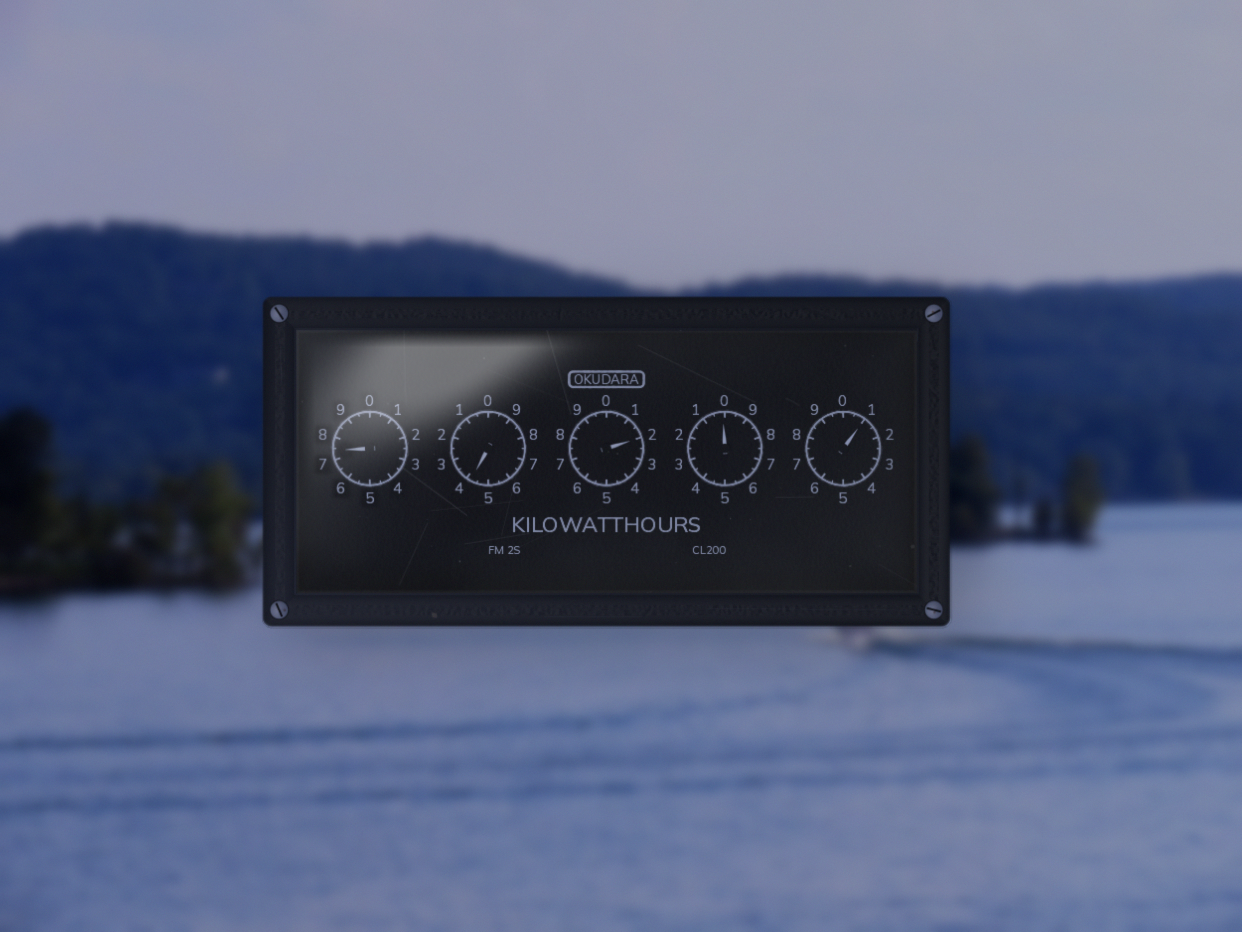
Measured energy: 74201 kWh
